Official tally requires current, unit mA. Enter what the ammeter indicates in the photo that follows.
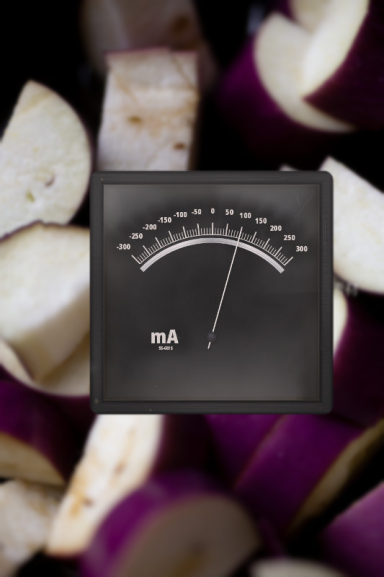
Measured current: 100 mA
